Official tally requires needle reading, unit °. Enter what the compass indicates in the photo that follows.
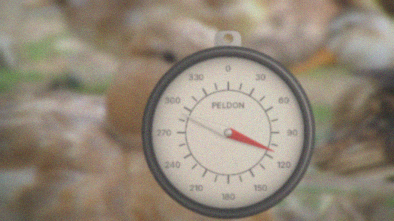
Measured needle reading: 112.5 °
